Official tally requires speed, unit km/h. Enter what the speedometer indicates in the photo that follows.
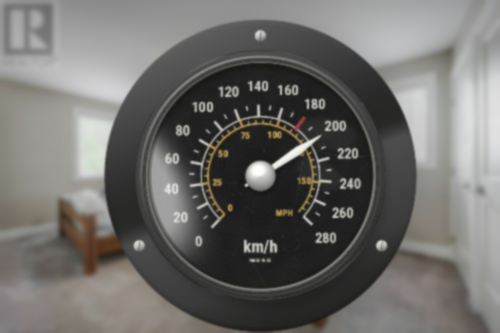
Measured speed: 200 km/h
